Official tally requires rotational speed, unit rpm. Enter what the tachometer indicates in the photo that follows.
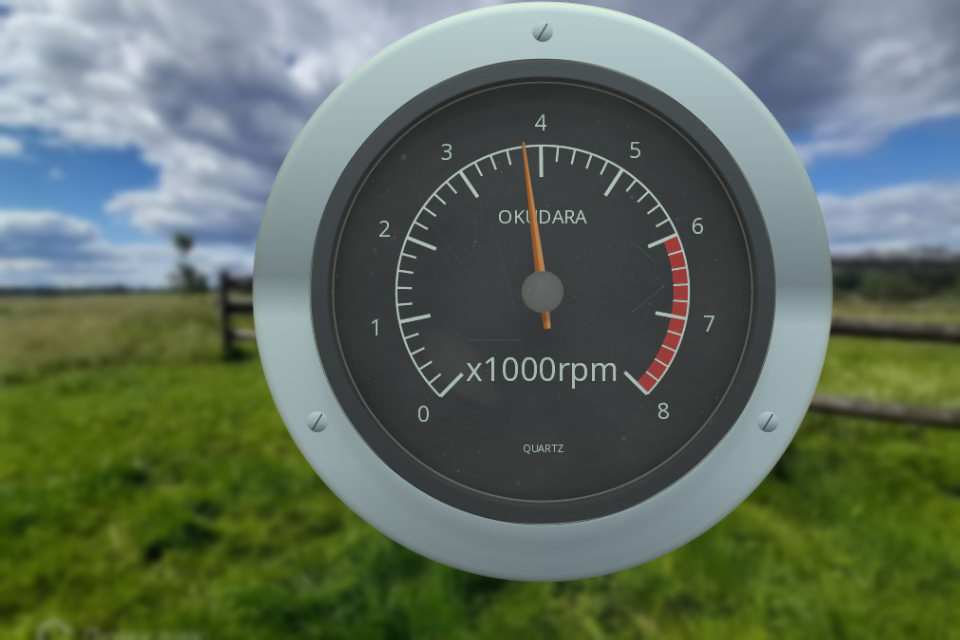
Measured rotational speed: 3800 rpm
